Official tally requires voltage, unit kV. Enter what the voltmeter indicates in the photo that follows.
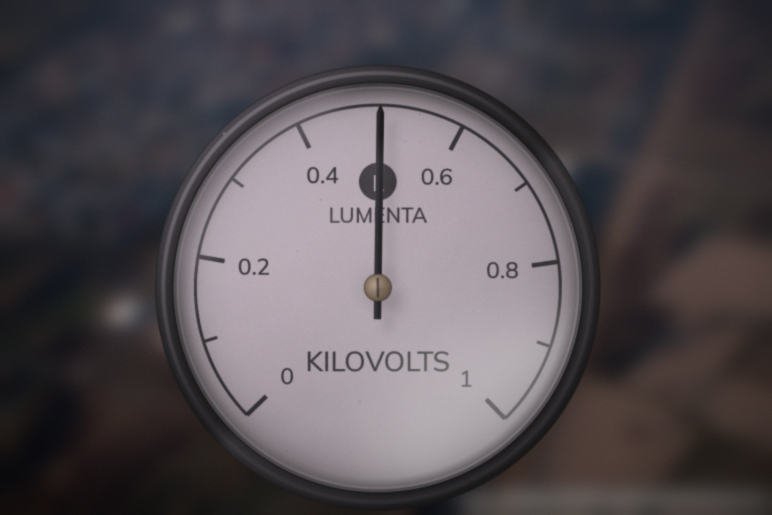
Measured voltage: 0.5 kV
